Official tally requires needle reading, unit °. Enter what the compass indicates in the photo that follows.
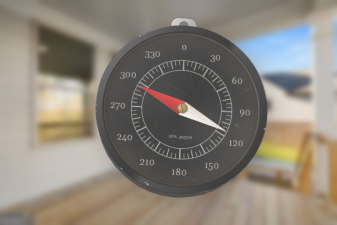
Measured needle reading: 295 °
